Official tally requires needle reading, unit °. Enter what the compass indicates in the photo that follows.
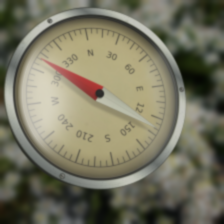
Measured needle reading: 310 °
